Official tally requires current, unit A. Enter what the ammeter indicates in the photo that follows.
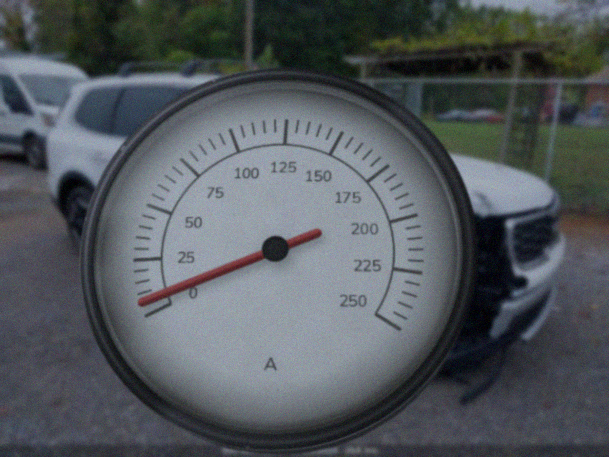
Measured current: 5 A
